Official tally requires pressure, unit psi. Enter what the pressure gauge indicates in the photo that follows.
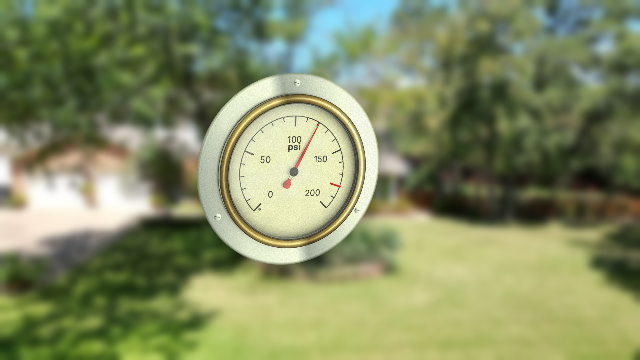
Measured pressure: 120 psi
